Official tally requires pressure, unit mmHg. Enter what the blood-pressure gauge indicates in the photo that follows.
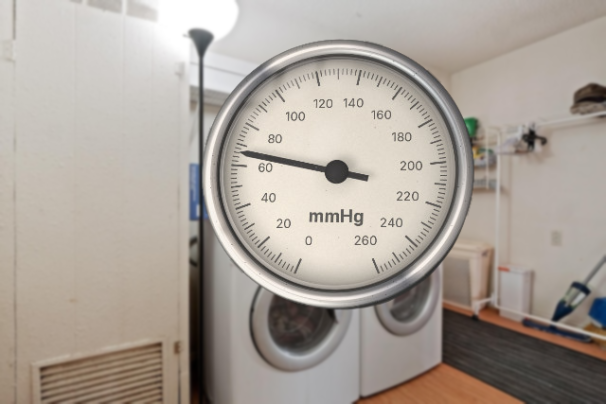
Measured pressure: 66 mmHg
